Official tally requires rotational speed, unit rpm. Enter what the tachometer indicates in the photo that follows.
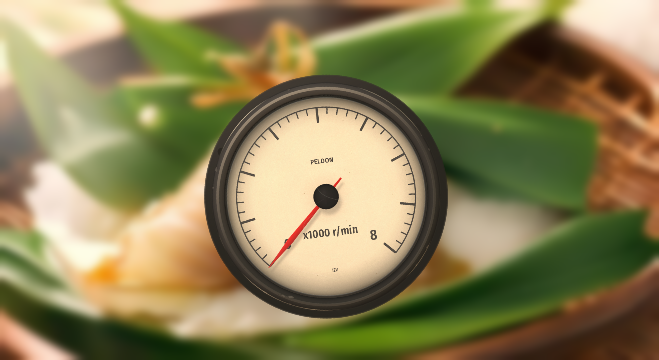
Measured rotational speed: 0 rpm
